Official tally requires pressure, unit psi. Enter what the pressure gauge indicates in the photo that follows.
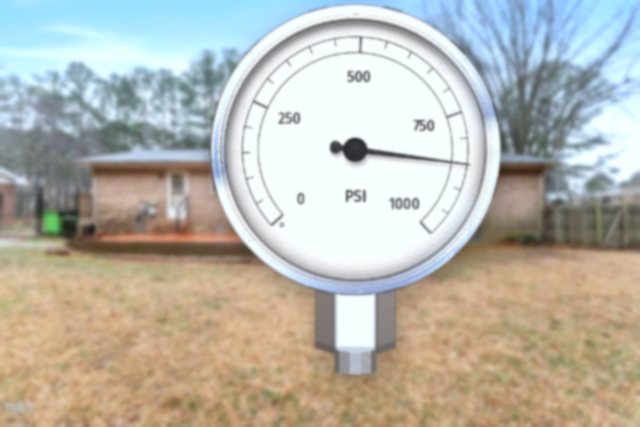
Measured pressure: 850 psi
